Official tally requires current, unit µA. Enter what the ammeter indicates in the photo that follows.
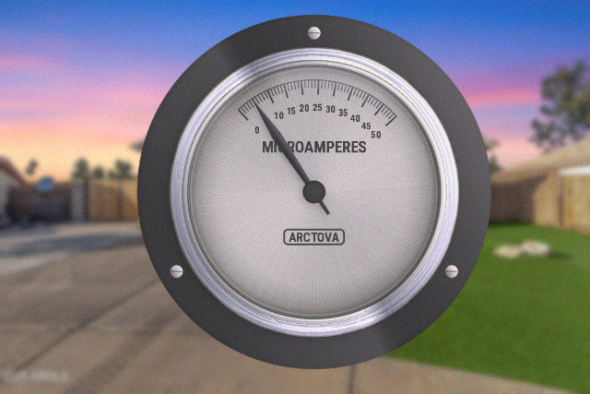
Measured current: 5 µA
